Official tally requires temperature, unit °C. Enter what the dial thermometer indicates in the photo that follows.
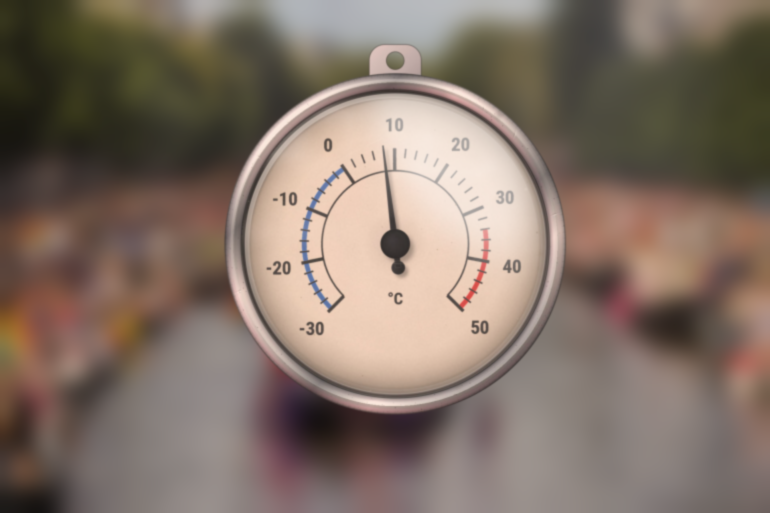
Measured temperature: 8 °C
